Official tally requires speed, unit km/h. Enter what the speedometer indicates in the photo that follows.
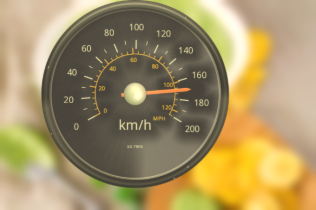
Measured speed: 170 km/h
